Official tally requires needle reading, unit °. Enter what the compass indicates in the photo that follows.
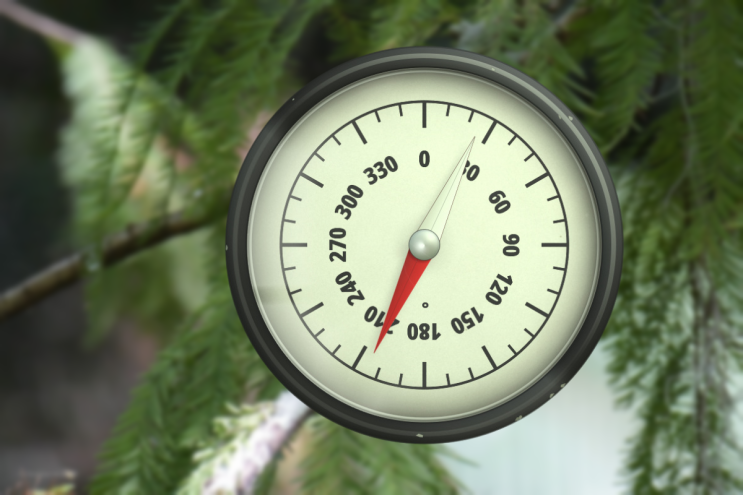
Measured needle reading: 205 °
